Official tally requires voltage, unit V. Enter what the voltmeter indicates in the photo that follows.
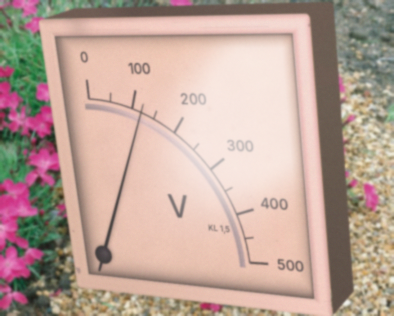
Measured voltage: 125 V
